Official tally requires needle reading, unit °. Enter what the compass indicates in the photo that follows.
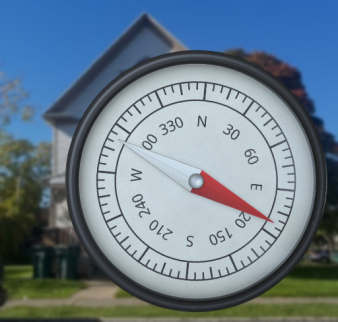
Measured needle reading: 112.5 °
